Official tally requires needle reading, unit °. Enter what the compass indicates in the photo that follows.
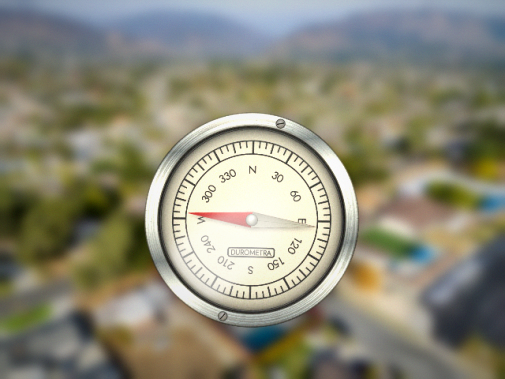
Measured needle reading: 275 °
